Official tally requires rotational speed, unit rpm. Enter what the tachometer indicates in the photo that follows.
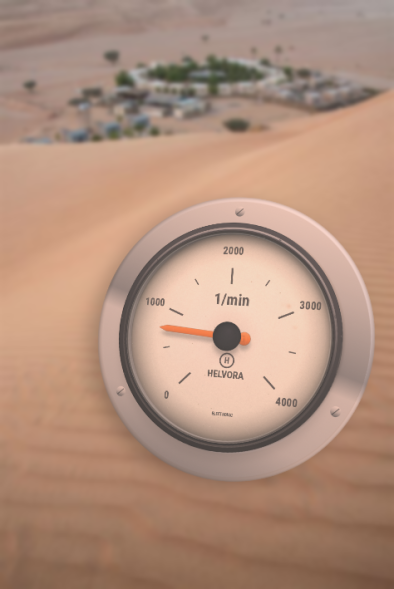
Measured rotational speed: 750 rpm
